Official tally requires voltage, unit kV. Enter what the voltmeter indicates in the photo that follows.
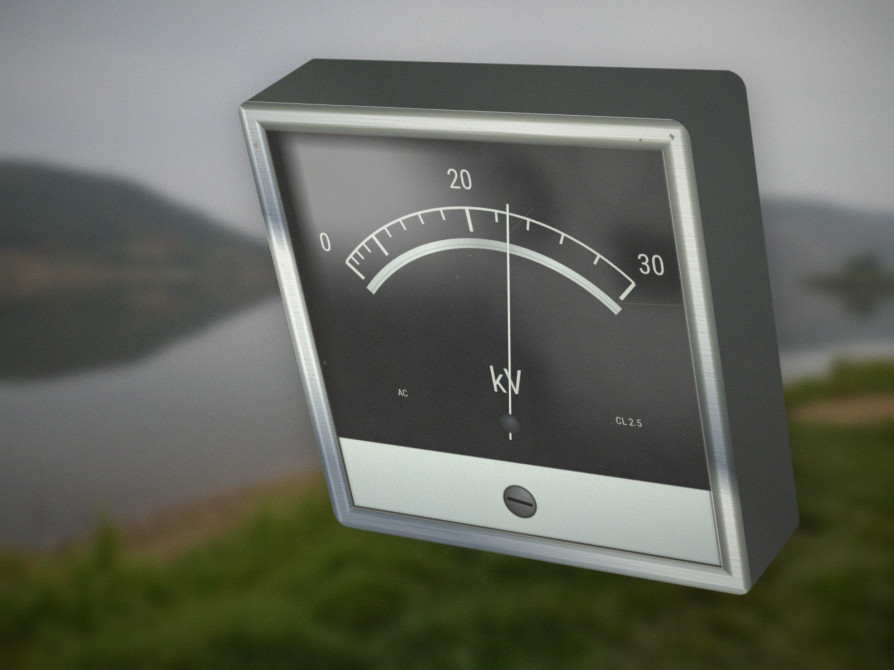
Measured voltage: 23 kV
